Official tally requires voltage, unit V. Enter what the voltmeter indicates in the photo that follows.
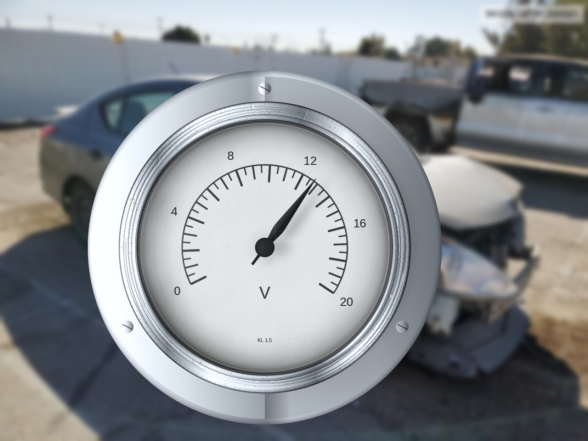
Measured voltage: 12.75 V
